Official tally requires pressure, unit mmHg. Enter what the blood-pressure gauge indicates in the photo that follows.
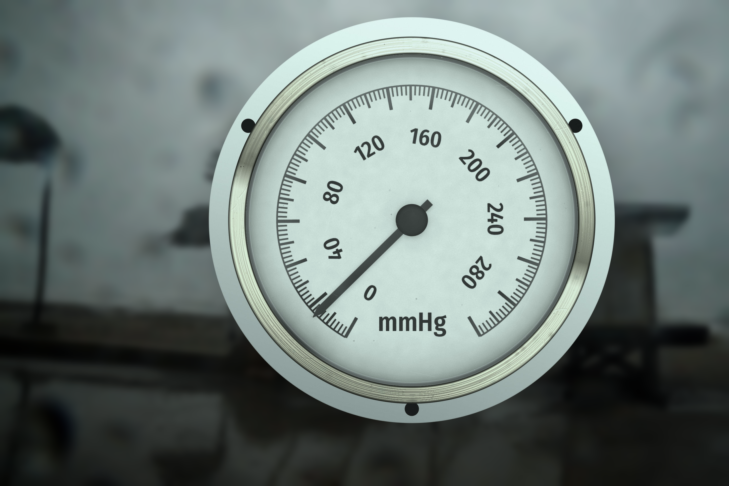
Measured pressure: 16 mmHg
